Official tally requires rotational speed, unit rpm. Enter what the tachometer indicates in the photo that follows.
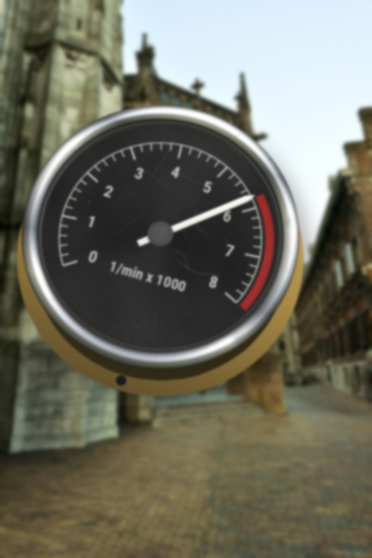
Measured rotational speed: 5800 rpm
